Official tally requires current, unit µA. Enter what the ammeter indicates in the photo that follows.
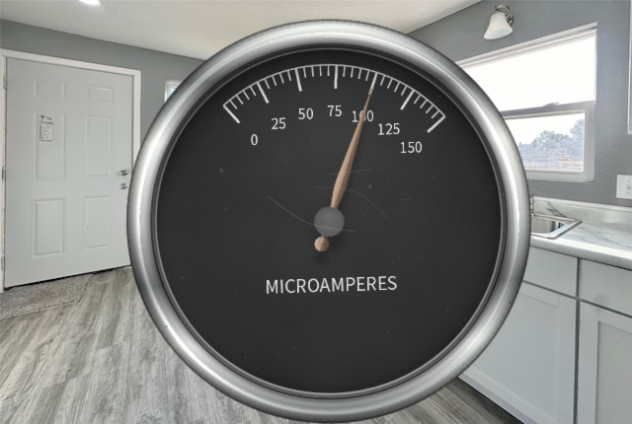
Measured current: 100 µA
